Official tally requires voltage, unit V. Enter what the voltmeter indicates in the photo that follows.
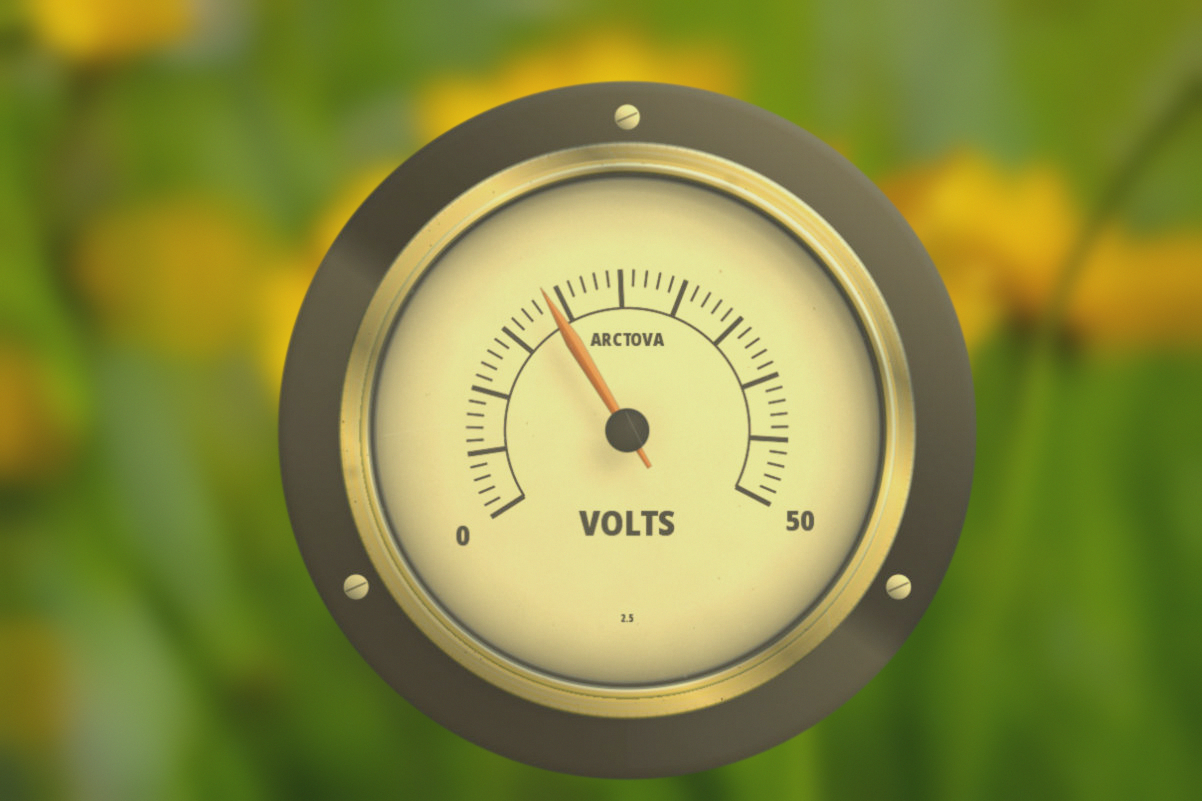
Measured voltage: 19 V
